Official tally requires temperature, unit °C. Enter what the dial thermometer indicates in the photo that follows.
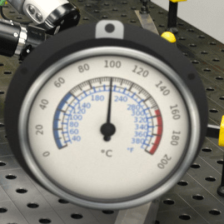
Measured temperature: 100 °C
